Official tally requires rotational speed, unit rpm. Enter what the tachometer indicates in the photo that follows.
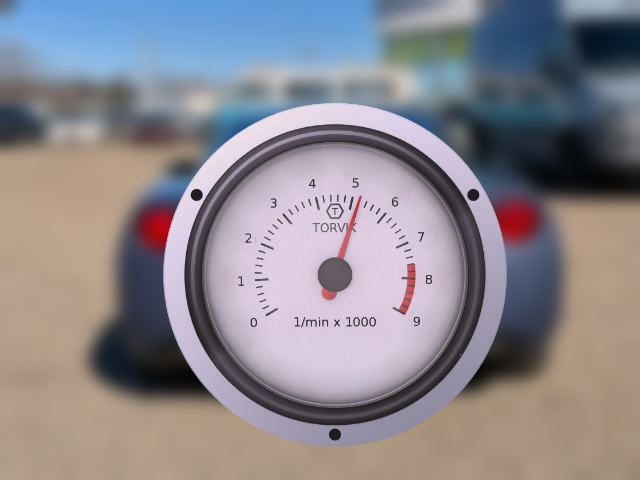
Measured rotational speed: 5200 rpm
